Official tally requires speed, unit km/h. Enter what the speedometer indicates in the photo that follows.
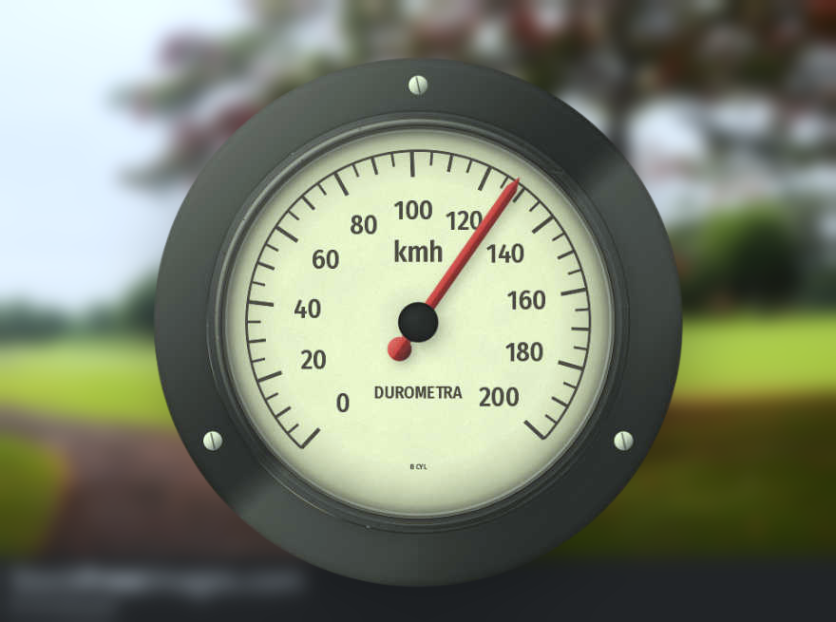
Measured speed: 127.5 km/h
